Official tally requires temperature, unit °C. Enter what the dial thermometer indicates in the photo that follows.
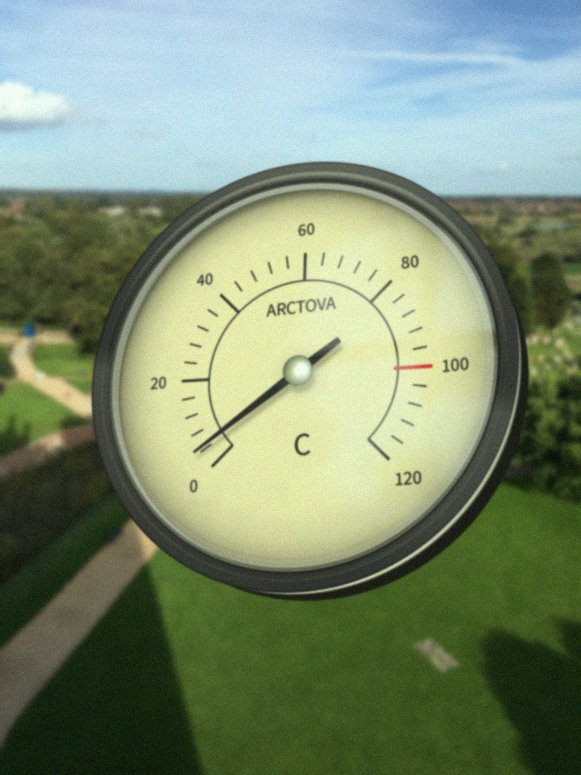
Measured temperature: 4 °C
